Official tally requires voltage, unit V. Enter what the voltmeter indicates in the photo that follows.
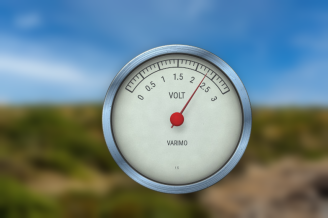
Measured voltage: 2.3 V
